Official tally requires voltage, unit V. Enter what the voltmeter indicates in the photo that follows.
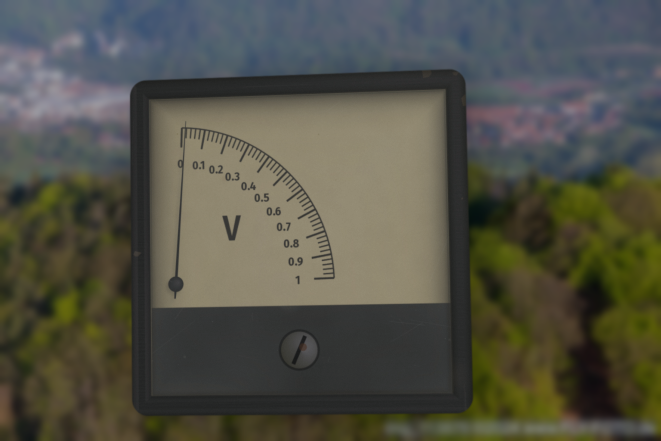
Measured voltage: 0.02 V
